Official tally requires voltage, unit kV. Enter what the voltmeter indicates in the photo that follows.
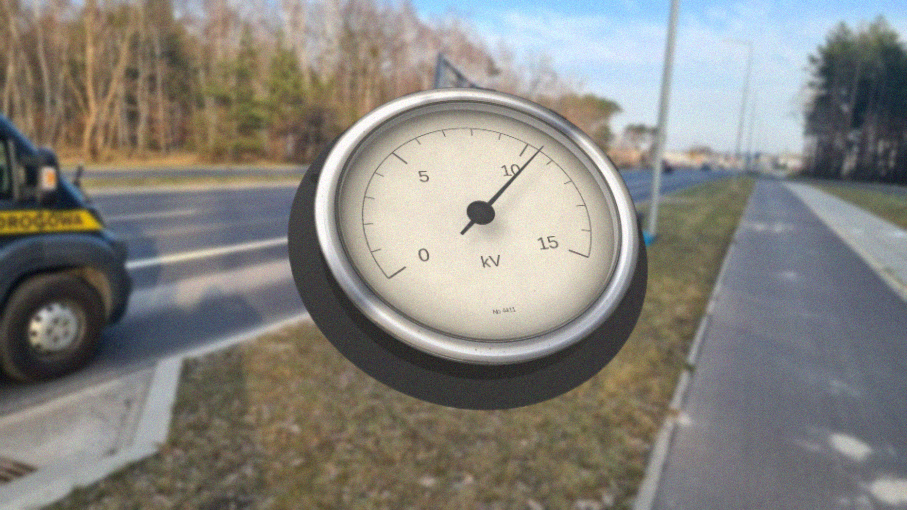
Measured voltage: 10.5 kV
